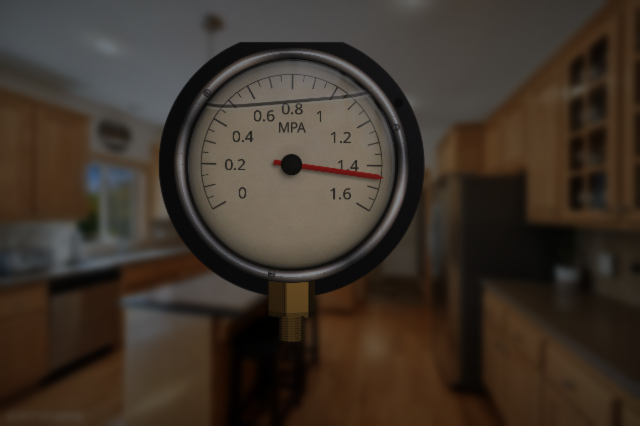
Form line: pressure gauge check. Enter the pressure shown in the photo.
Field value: 1.45 MPa
